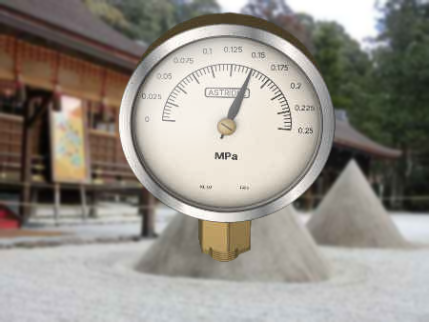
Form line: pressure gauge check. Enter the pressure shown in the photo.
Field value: 0.15 MPa
